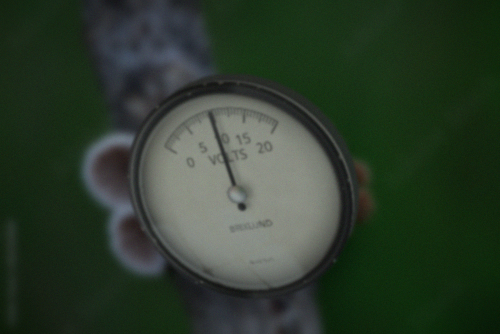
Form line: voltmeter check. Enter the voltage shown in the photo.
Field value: 10 V
